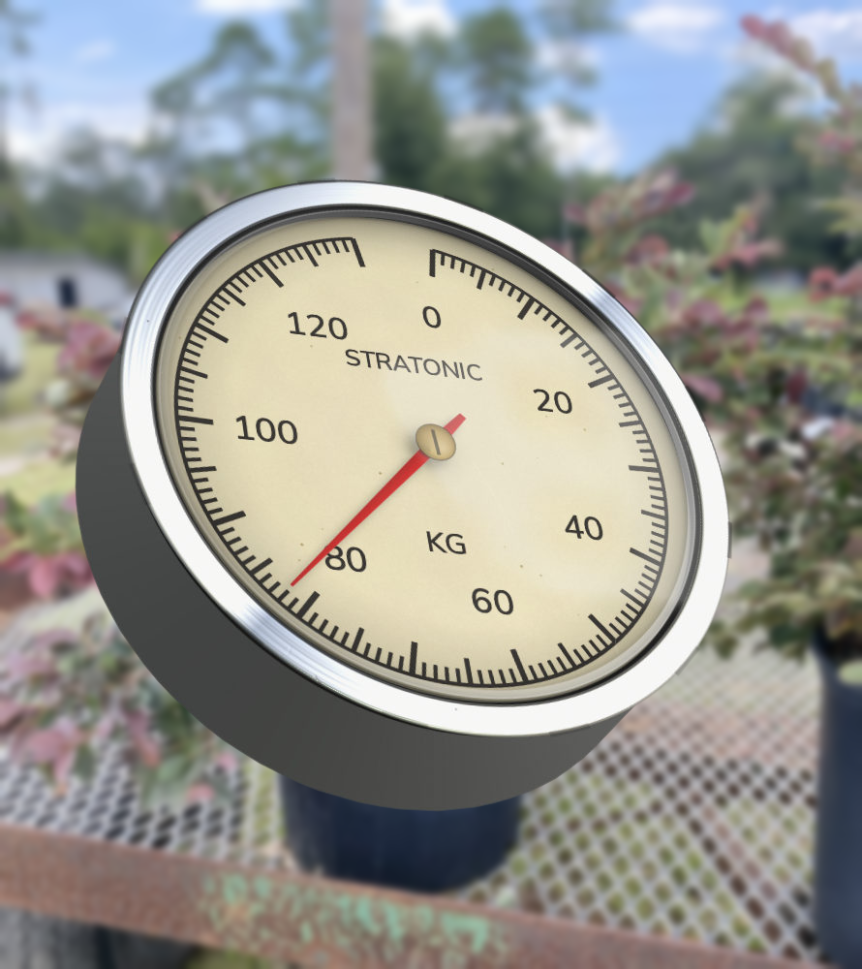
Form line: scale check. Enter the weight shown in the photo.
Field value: 82 kg
